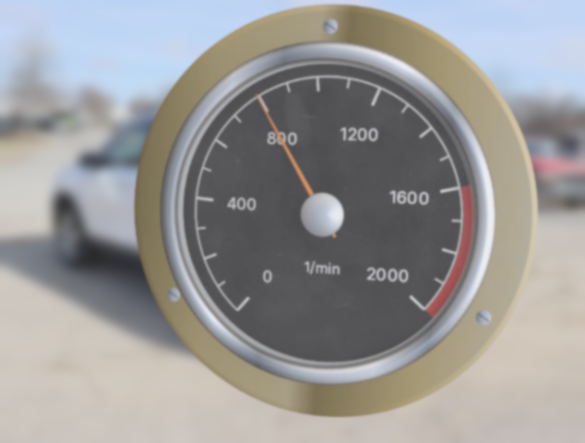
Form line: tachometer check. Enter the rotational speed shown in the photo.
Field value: 800 rpm
